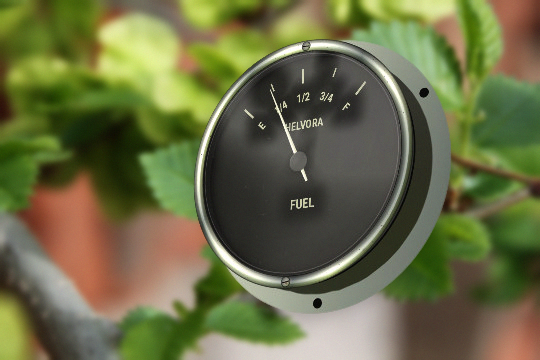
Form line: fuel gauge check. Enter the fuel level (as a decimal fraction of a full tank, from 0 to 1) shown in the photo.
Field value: 0.25
